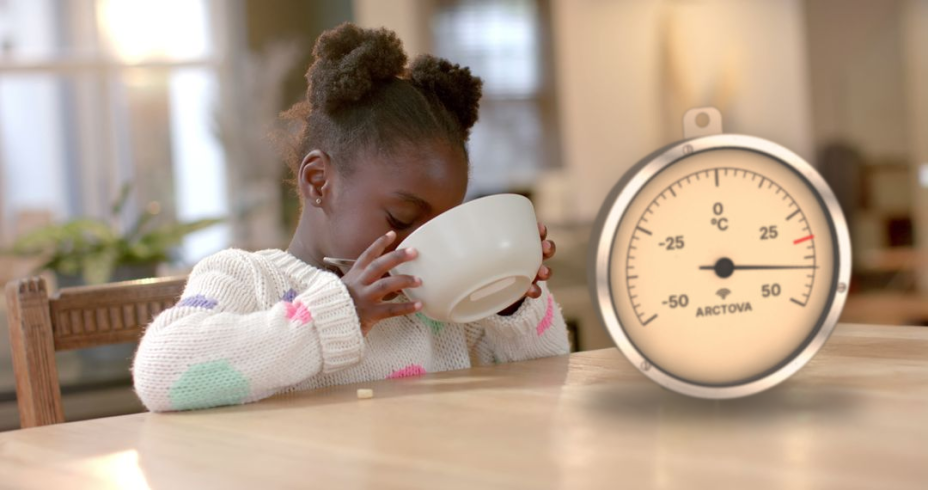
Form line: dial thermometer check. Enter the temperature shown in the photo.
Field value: 40 °C
